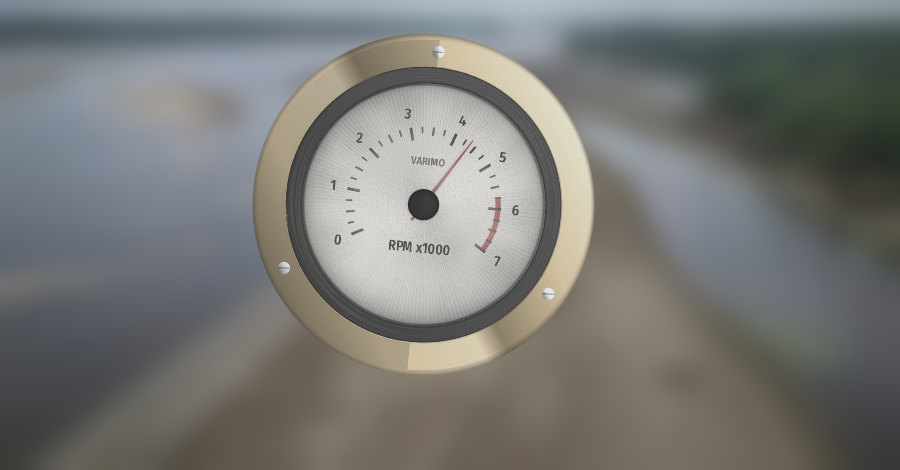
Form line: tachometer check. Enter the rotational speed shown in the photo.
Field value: 4375 rpm
